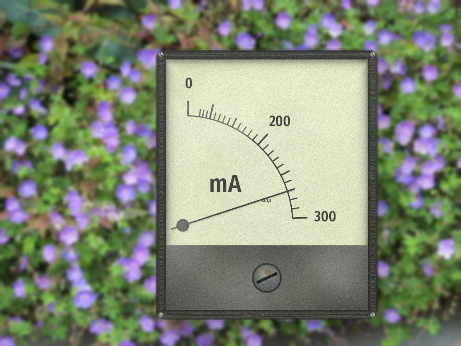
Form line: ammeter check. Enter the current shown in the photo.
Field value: 270 mA
